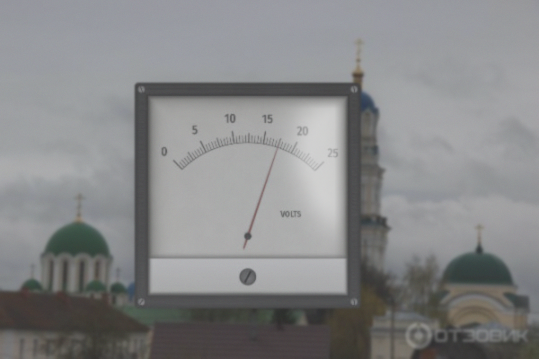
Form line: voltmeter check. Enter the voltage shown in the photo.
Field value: 17.5 V
